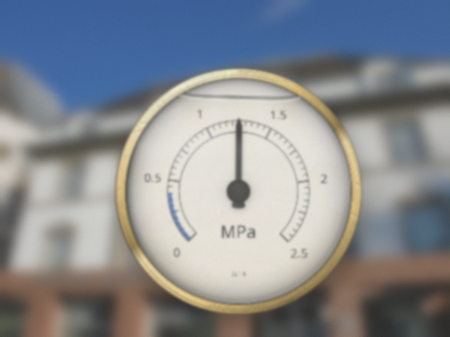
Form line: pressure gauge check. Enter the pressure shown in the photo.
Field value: 1.25 MPa
